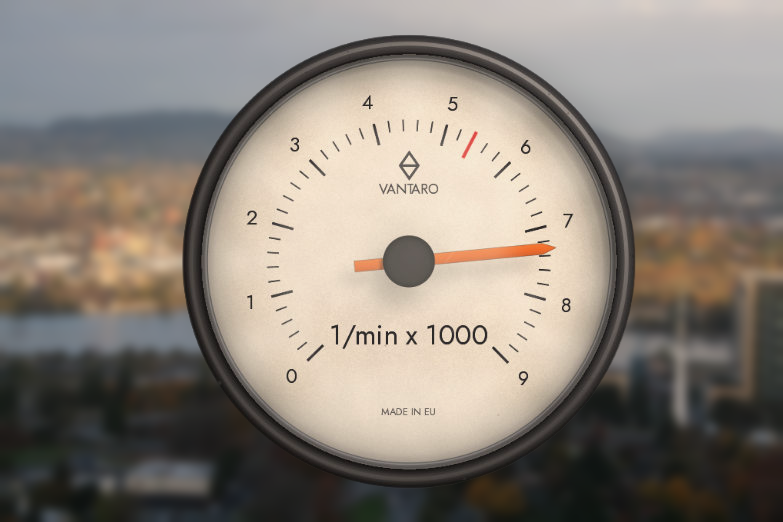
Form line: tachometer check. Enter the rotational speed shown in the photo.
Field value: 7300 rpm
